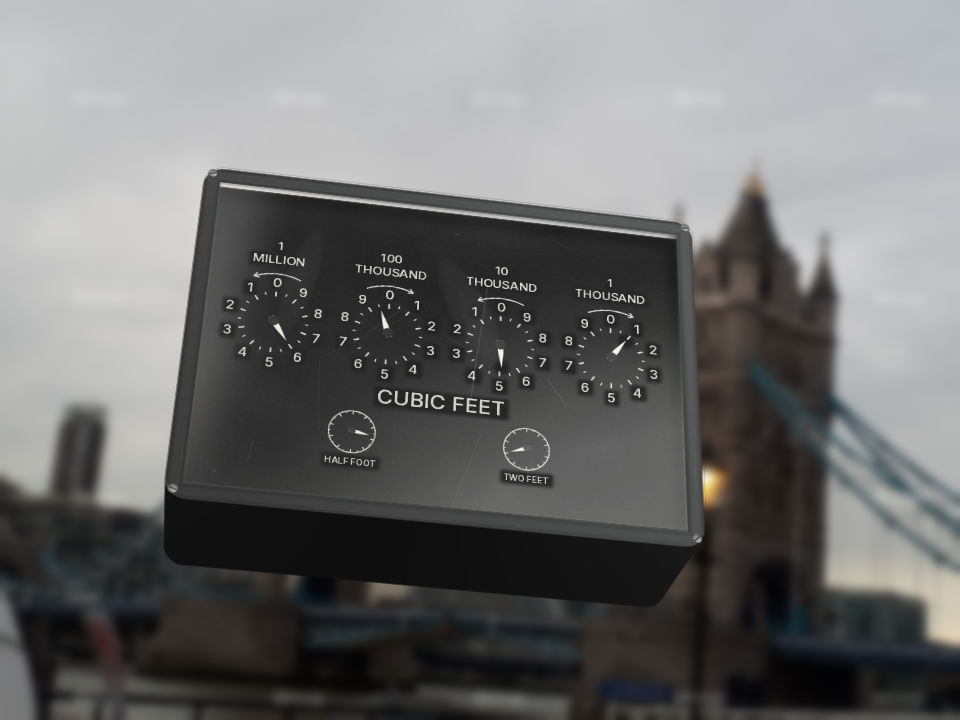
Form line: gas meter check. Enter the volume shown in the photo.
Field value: 595100 ft³
